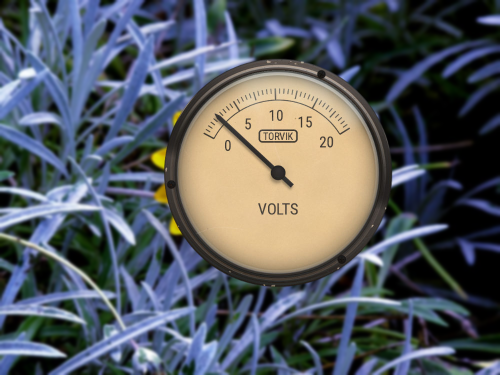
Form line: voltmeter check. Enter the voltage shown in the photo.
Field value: 2.5 V
